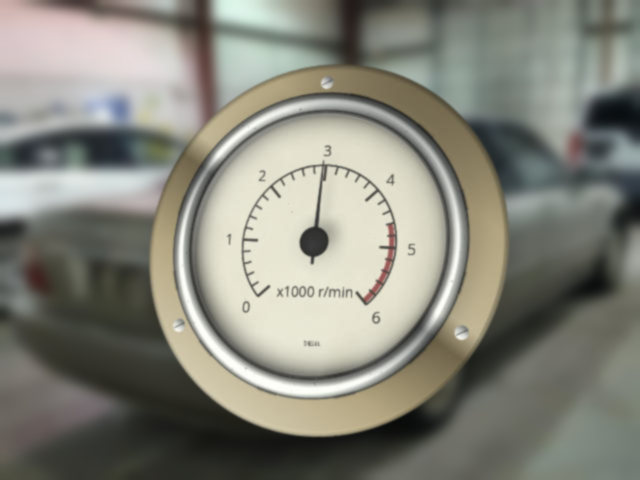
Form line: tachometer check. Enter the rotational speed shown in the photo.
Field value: 3000 rpm
